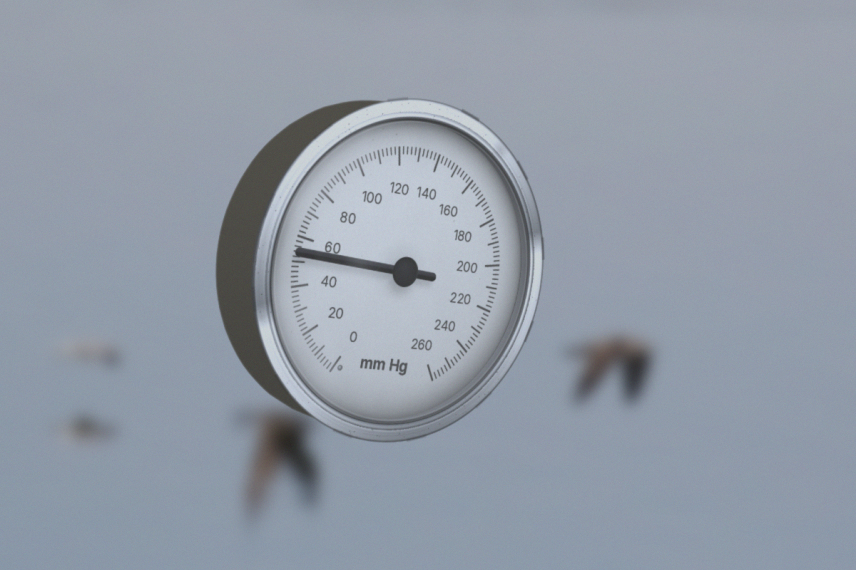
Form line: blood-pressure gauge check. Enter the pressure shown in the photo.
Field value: 54 mmHg
